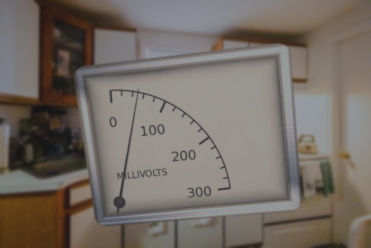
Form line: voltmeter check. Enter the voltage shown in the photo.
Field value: 50 mV
